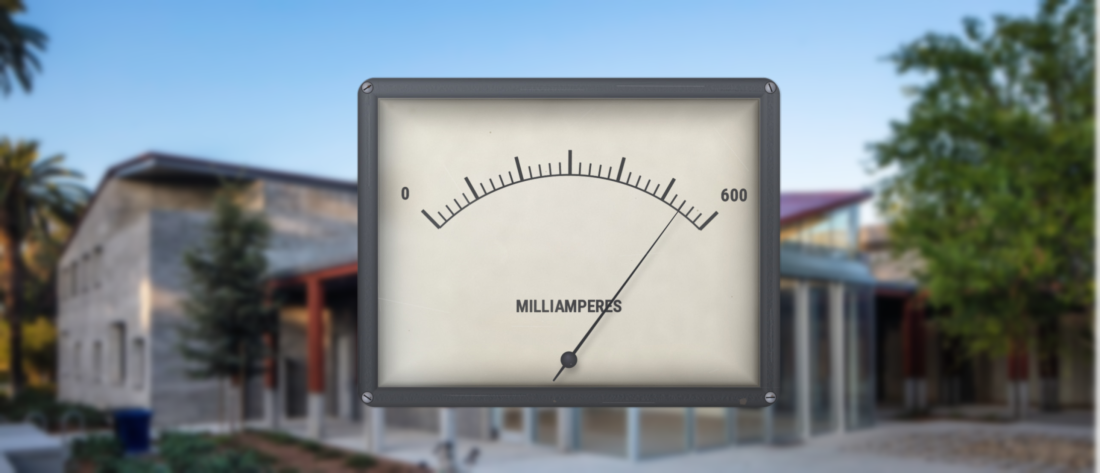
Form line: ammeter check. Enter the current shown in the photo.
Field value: 540 mA
